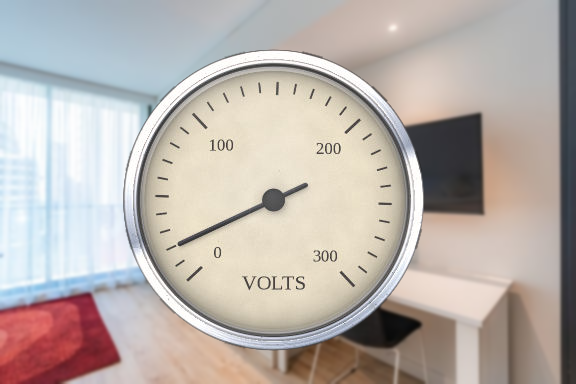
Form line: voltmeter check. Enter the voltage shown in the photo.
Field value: 20 V
